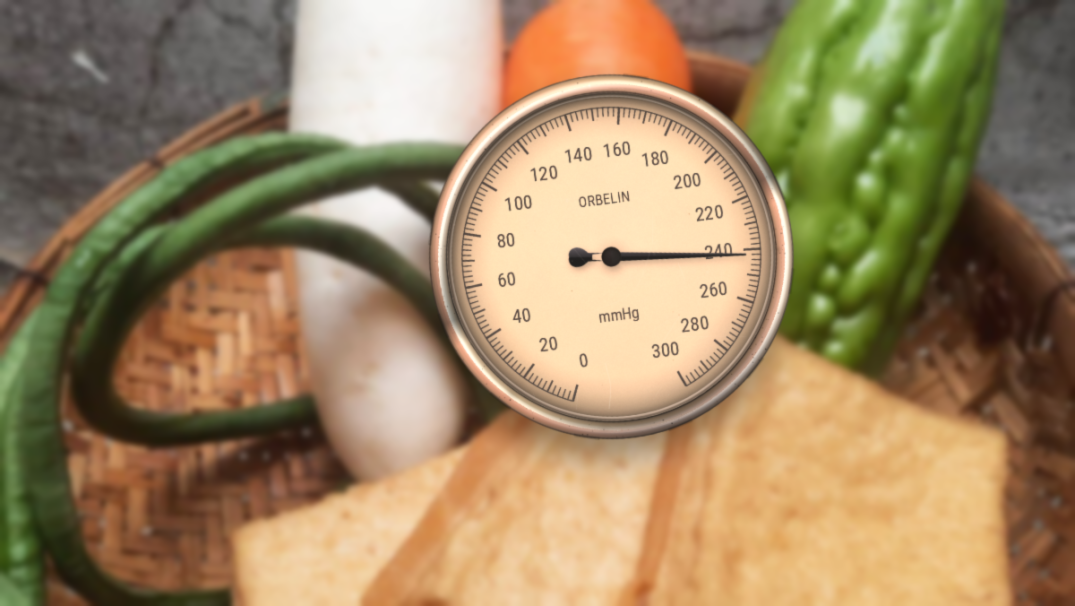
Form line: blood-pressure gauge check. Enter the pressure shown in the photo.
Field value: 242 mmHg
